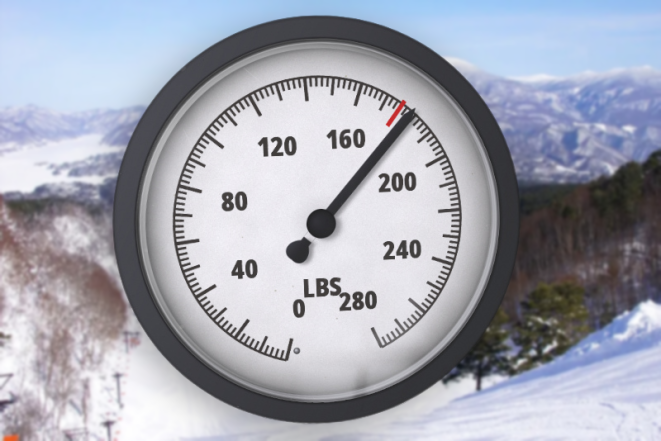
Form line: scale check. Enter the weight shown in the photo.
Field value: 180 lb
